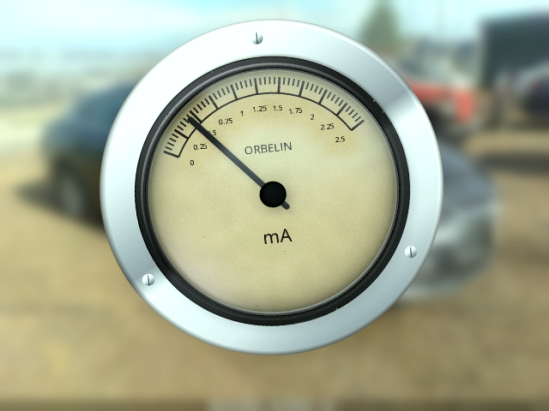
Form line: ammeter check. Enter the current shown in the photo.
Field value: 0.45 mA
